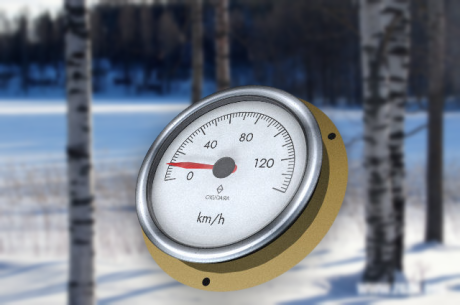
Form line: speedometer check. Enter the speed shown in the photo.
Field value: 10 km/h
